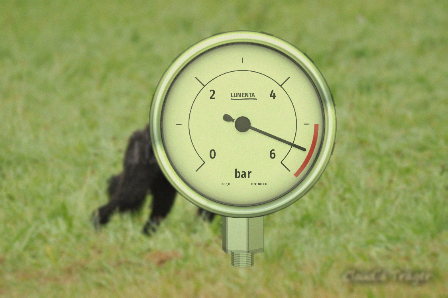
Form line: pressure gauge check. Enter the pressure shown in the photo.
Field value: 5.5 bar
